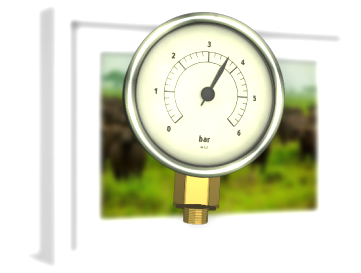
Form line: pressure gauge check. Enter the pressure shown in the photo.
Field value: 3.6 bar
